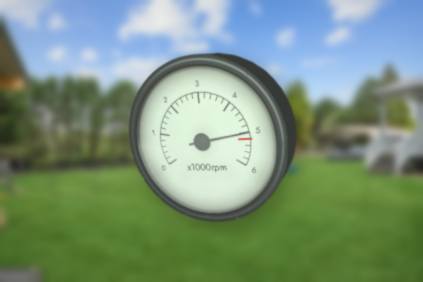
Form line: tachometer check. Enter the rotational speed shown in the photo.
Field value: 5000 rpm
